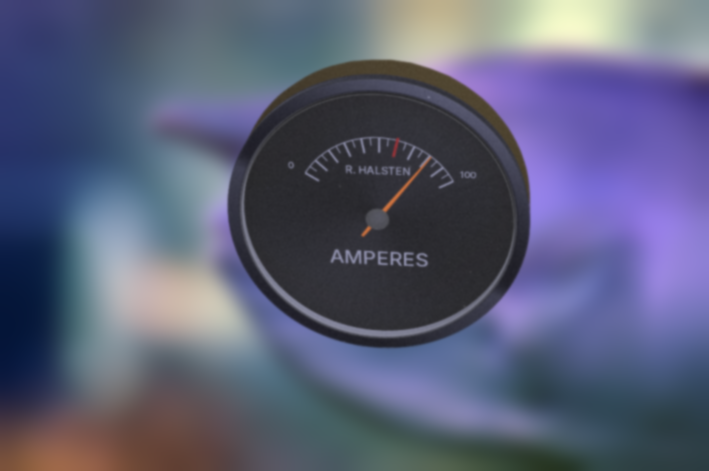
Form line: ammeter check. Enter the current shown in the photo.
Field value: 80 A
